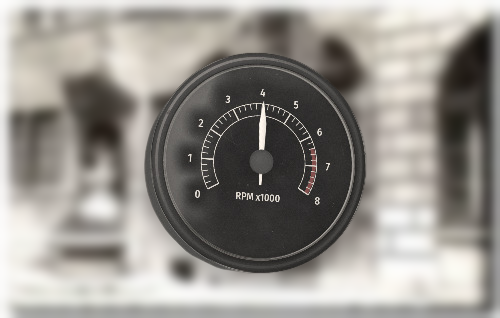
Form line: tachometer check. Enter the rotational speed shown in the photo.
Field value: 4000 rpm
